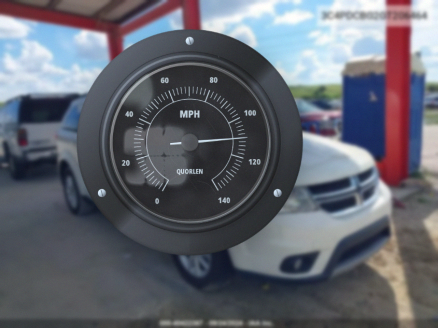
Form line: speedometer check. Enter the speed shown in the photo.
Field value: 110 mph
